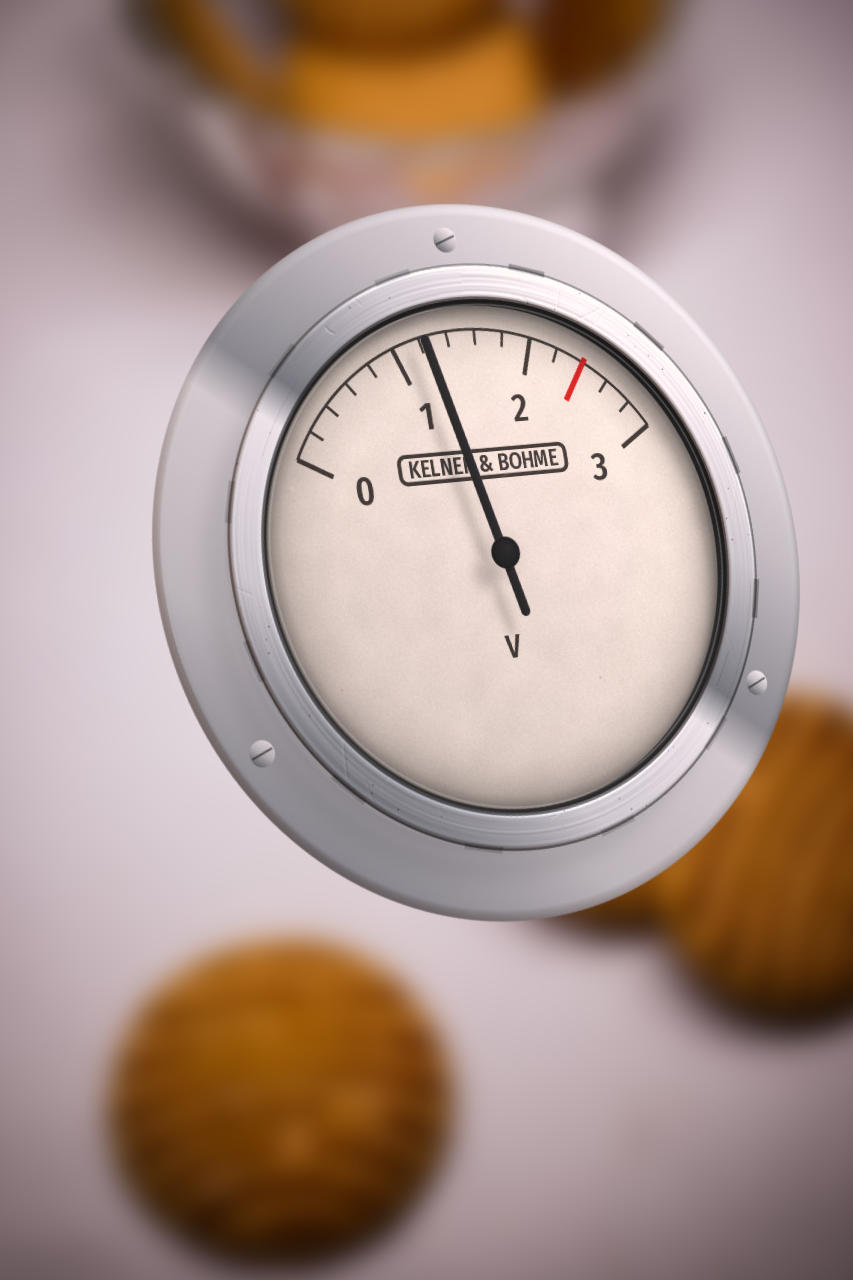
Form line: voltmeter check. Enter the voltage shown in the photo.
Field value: 1.2 V
